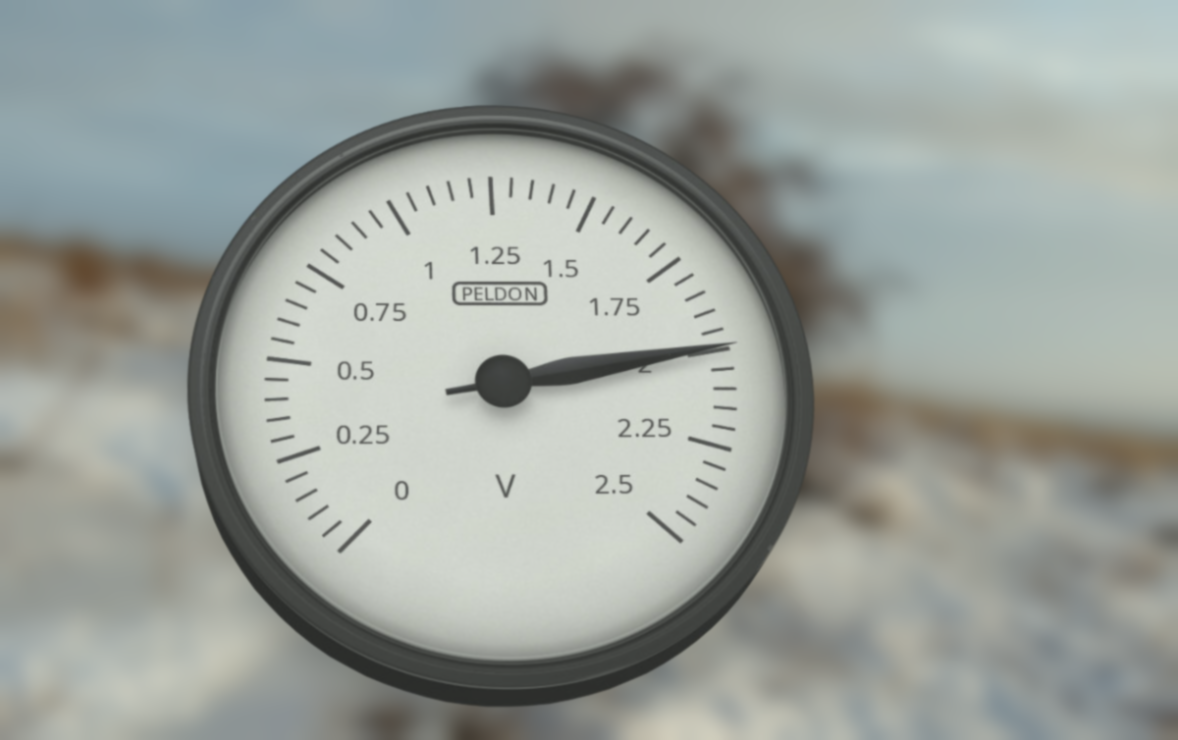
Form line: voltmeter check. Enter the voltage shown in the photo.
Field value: 2 V
